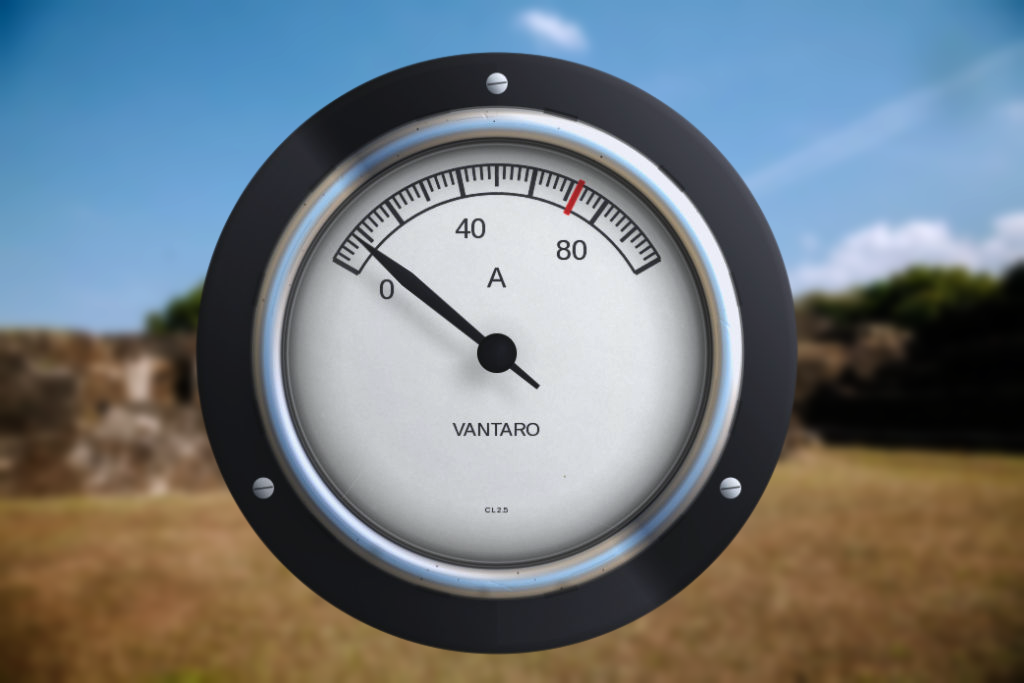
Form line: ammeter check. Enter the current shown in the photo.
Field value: 8 A
